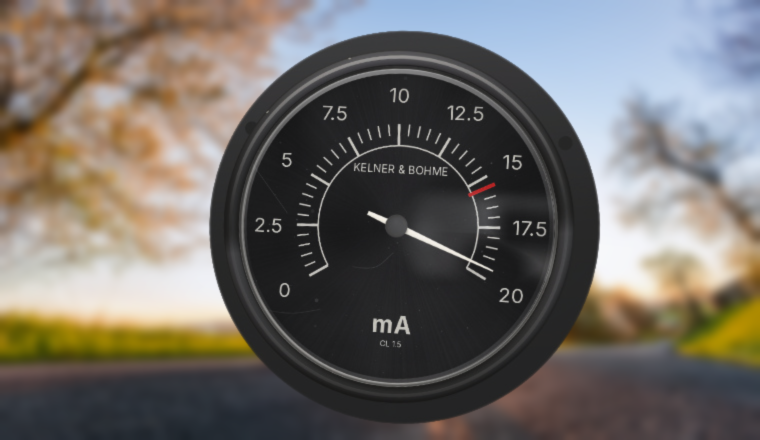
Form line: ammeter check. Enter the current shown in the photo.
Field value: 19.5 mA
